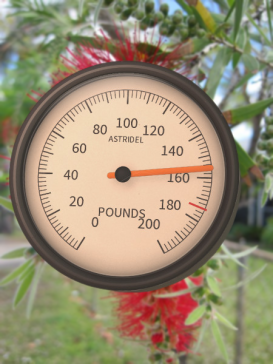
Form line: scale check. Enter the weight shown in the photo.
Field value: 156 lb
